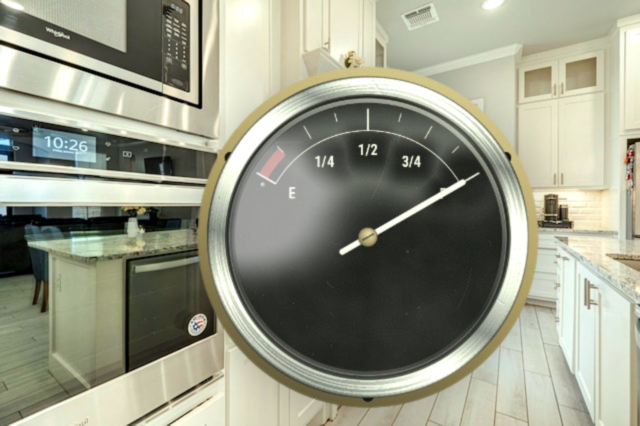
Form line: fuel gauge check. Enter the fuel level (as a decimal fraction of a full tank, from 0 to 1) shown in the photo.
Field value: 1
